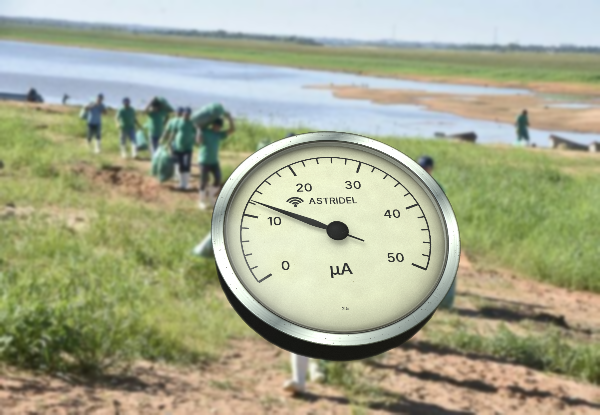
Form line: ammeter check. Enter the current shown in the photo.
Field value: 12 µA
